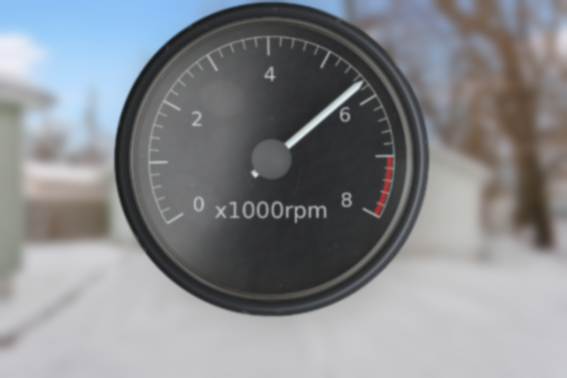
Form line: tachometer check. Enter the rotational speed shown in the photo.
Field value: 5700 rpm
